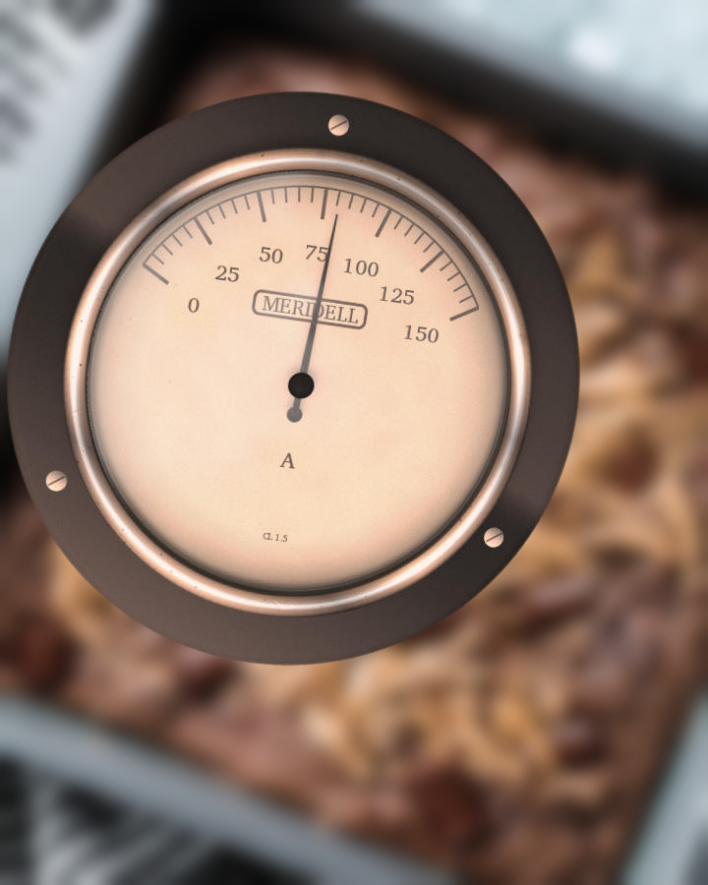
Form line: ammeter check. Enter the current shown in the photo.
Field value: 80 A
